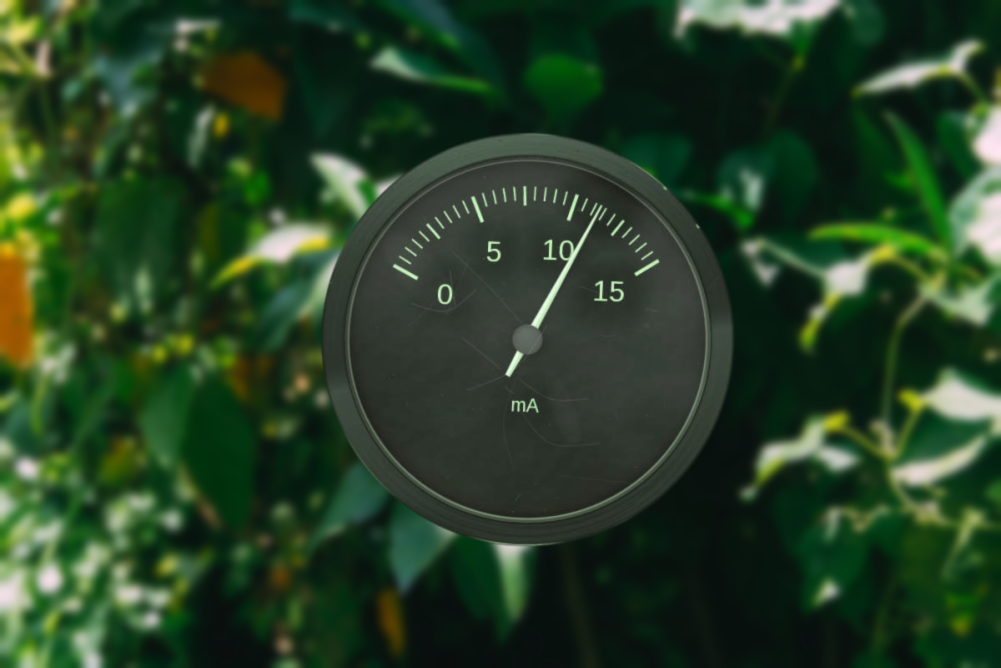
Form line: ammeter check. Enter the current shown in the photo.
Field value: 11.25 mA
